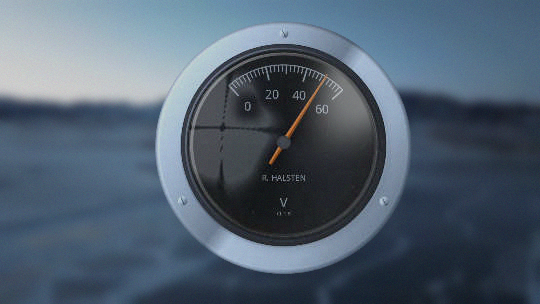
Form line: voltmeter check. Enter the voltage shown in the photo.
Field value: 50 V
